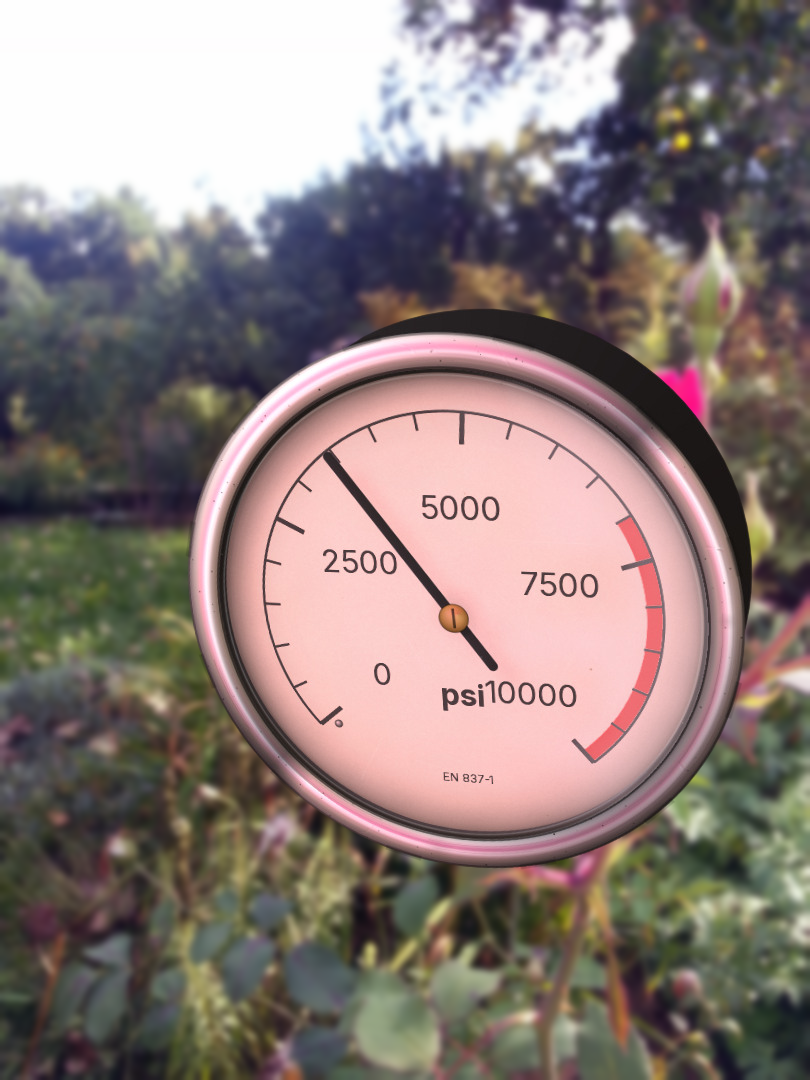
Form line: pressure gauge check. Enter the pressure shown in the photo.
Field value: 3500 psi
